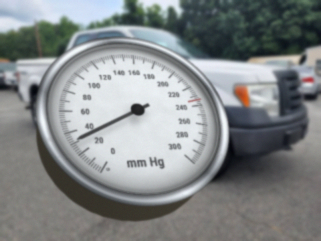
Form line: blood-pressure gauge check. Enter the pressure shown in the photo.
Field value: 30 mmHg
